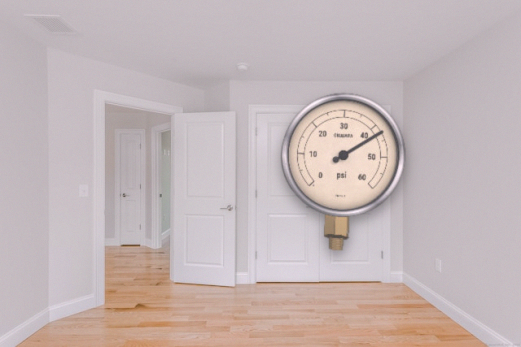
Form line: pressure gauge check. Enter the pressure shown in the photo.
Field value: 42.5 psi
